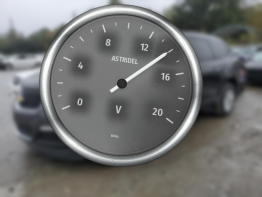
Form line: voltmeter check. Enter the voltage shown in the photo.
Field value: 14 V
